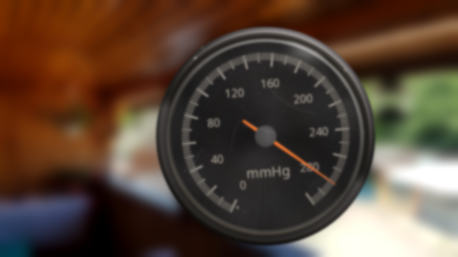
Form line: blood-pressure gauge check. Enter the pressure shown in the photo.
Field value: 280 mmHg
